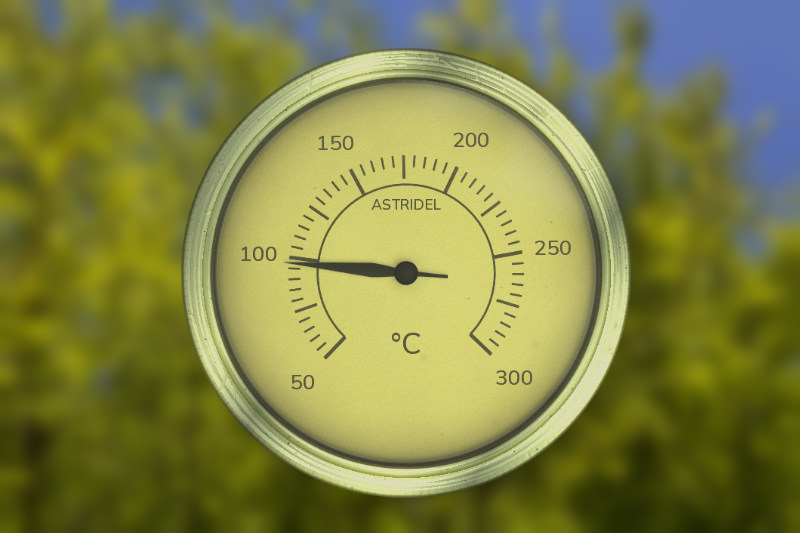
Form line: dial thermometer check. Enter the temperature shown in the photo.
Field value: 97.5 °C
